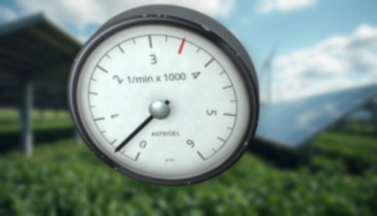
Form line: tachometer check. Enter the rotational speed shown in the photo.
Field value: 375 rpm
